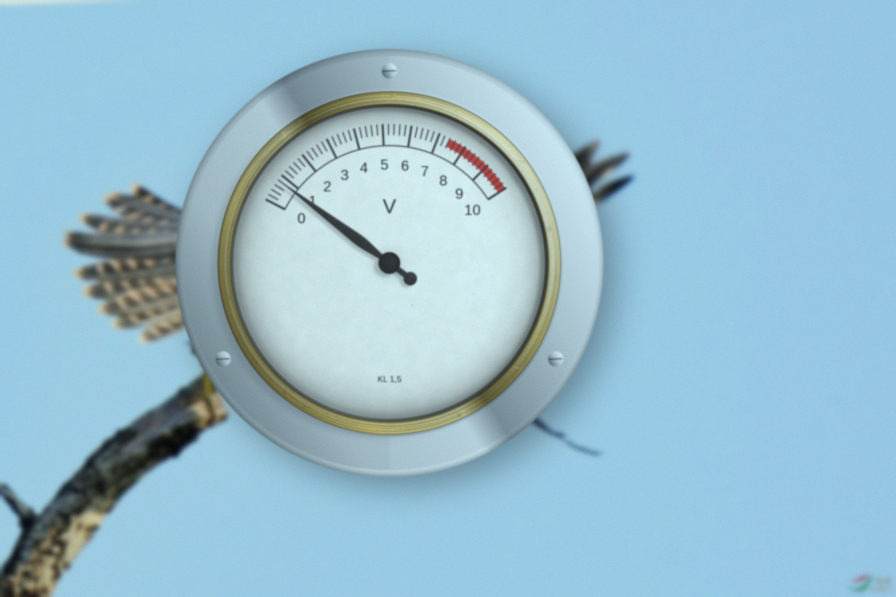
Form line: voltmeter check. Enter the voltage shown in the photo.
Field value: 0.8 V
